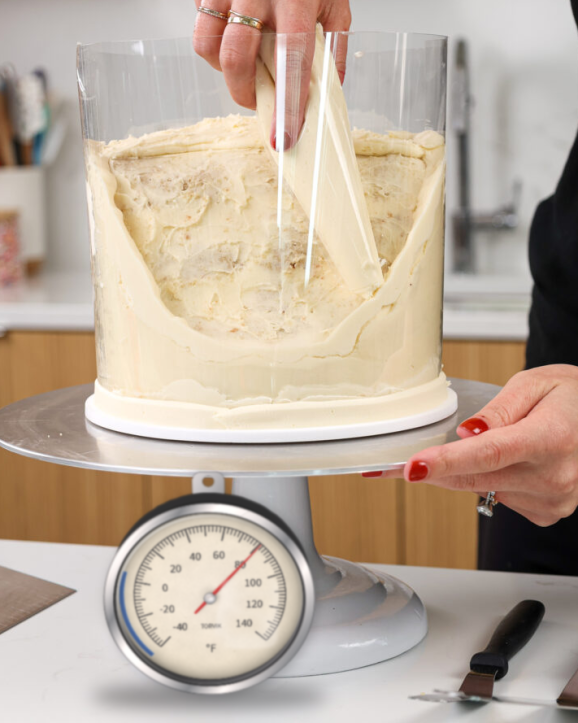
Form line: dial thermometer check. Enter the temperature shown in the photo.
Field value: 80 °F
